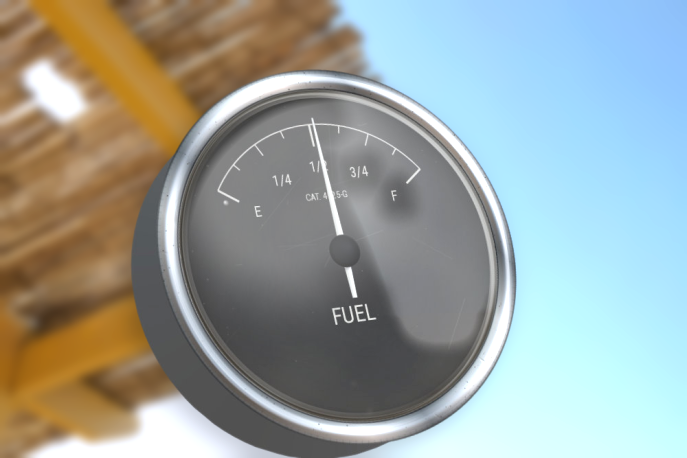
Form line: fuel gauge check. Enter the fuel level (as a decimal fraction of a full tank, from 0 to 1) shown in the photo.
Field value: 0.5
